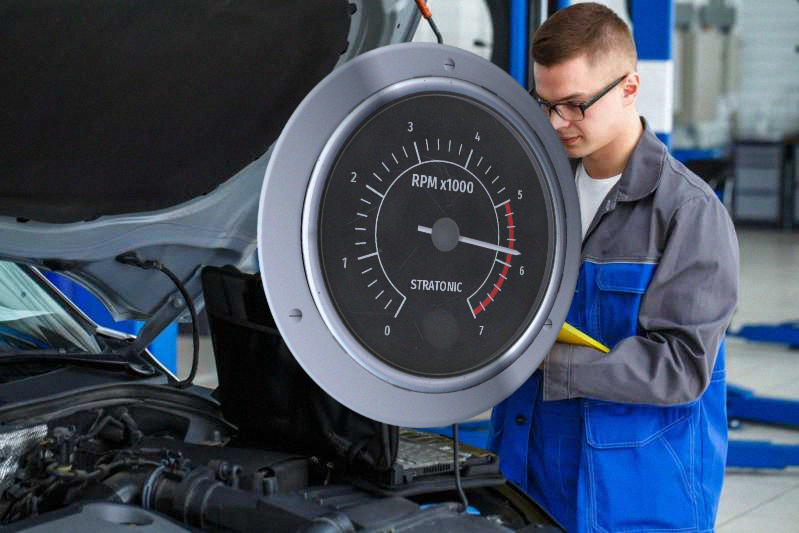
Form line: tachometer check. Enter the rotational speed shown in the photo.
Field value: 5800 rpm
